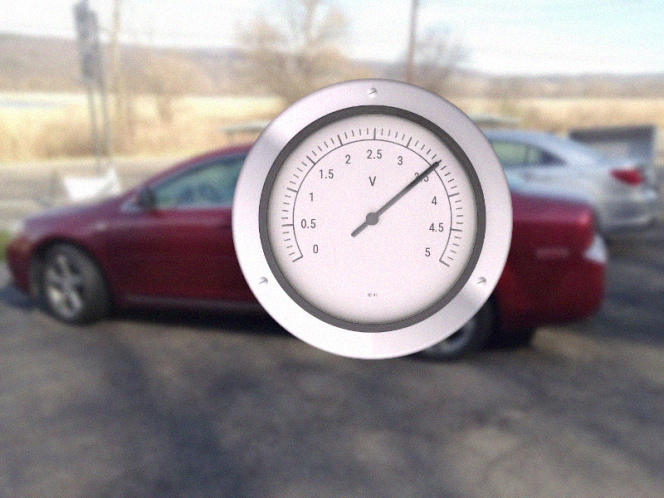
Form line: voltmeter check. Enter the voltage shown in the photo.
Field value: 3.5 V
